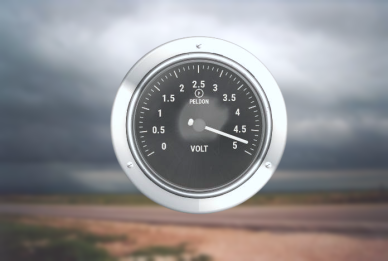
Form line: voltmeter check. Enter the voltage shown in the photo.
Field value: 4.8 V
